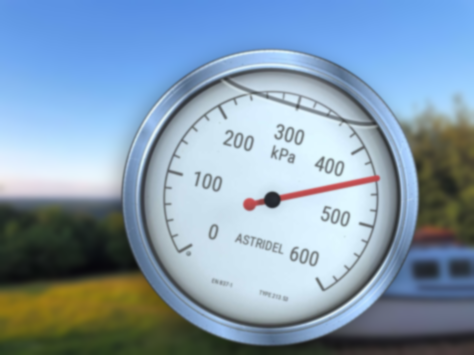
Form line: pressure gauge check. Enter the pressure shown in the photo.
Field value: 440 kPa
